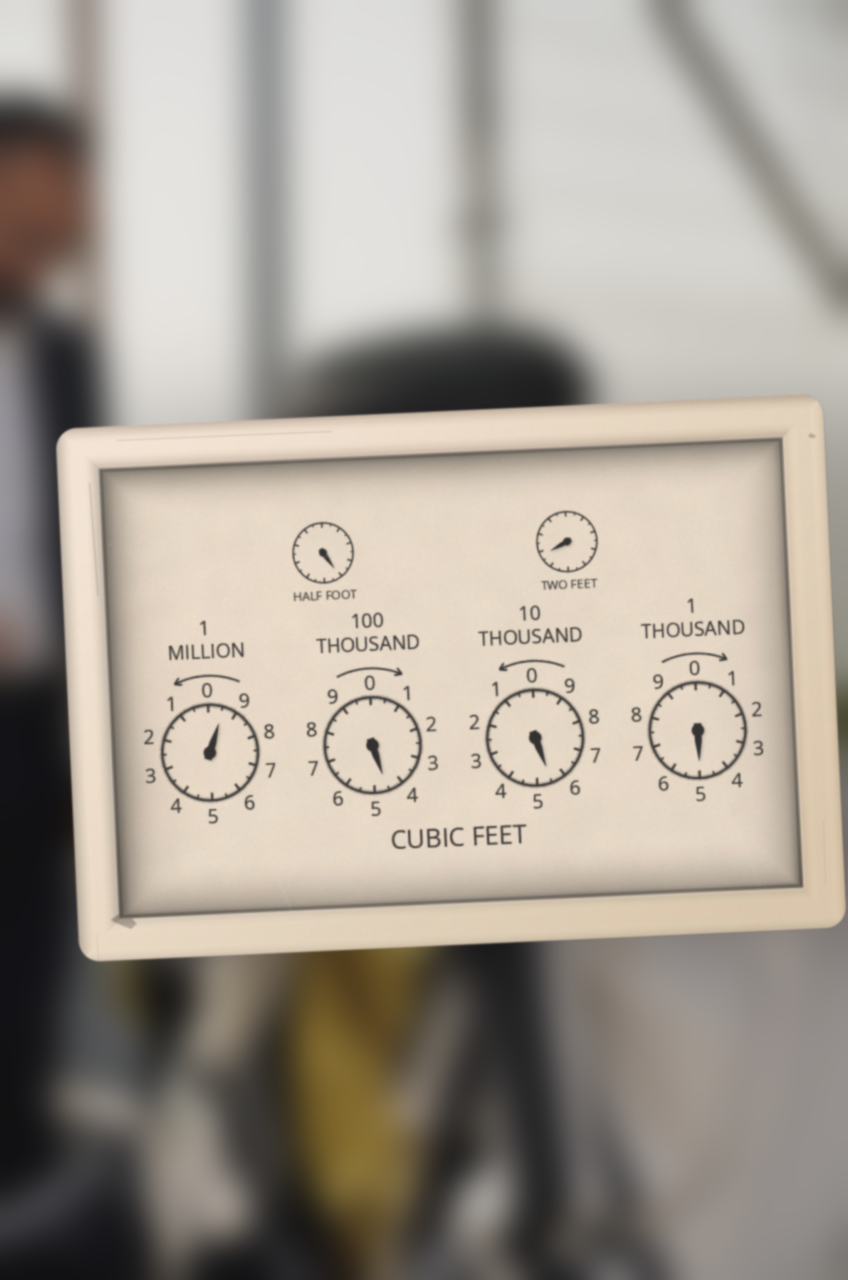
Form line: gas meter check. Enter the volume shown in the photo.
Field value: 945500 ft³
